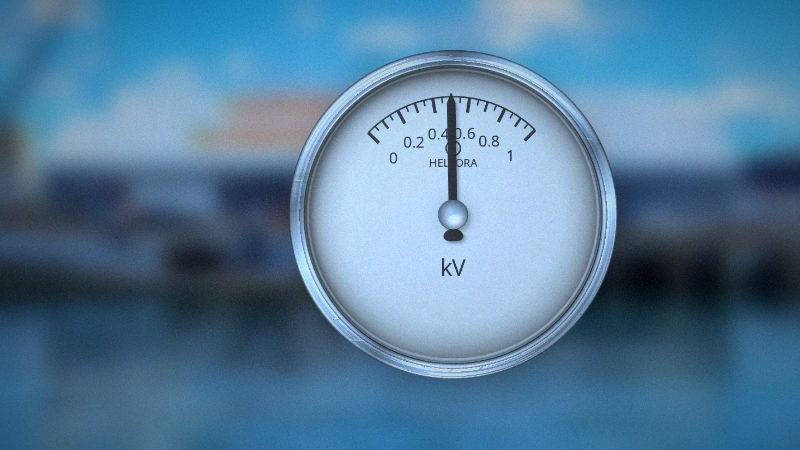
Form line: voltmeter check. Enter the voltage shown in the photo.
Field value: 0.5 kV
